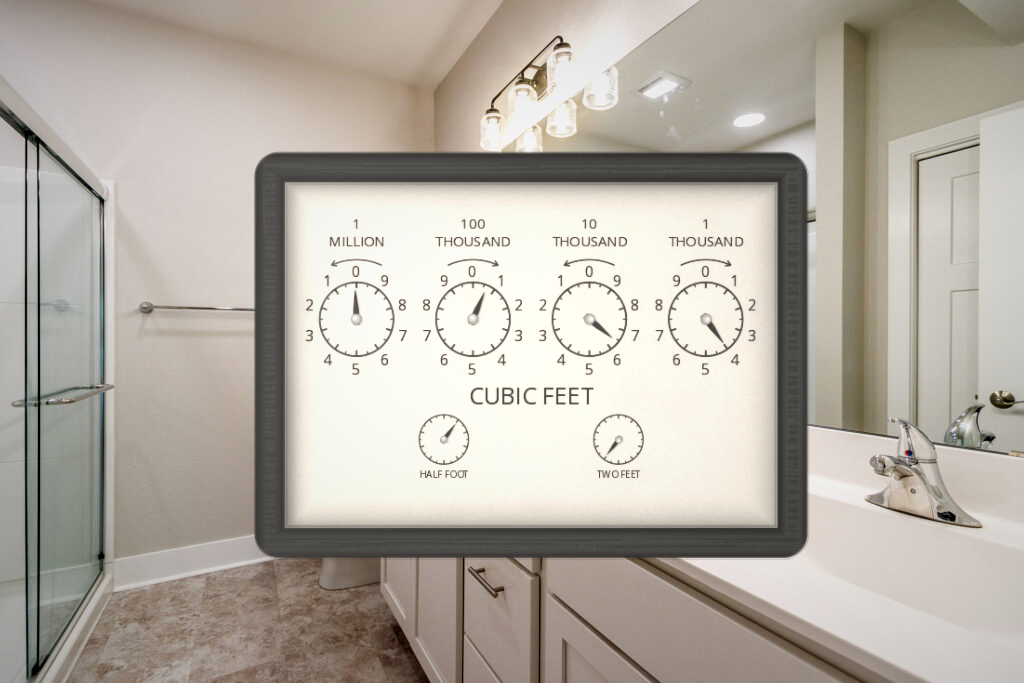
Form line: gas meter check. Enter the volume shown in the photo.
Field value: 6400 ft³
